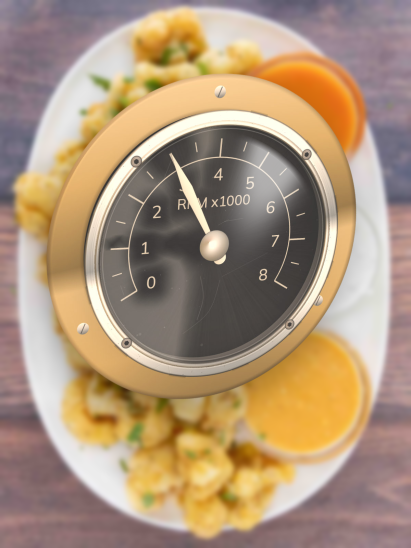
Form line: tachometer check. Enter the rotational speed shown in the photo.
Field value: 3000 rpm
